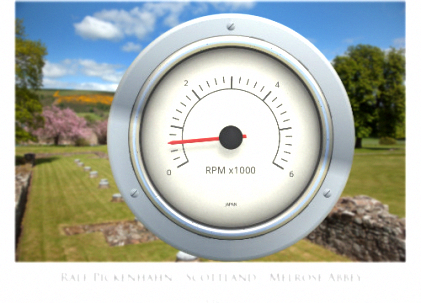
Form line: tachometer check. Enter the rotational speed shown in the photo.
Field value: 600 rpm
